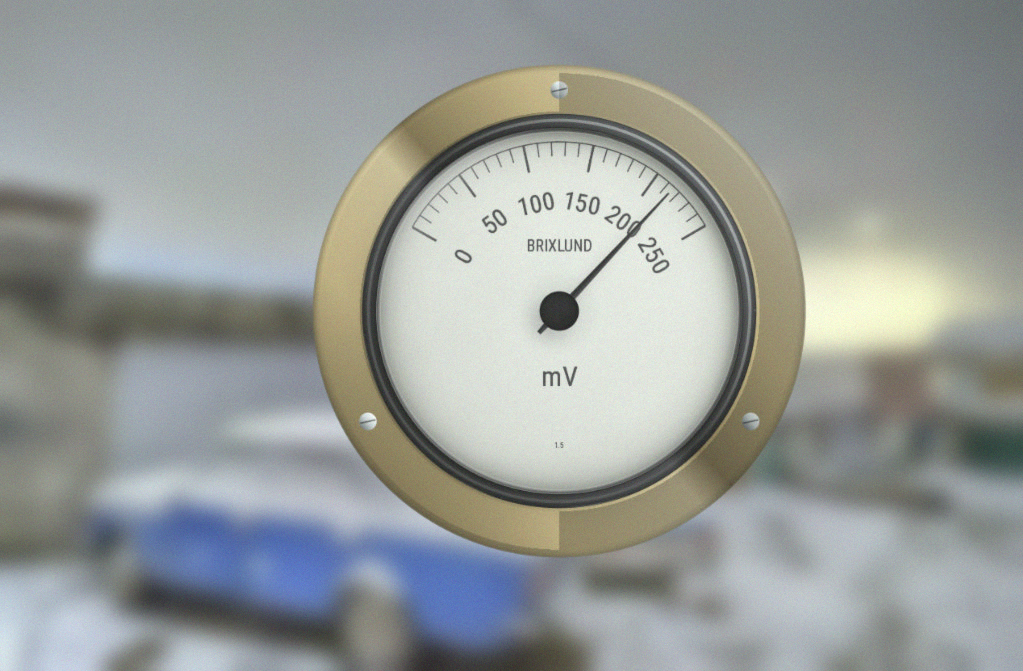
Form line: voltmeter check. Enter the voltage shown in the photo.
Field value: 215 mV
